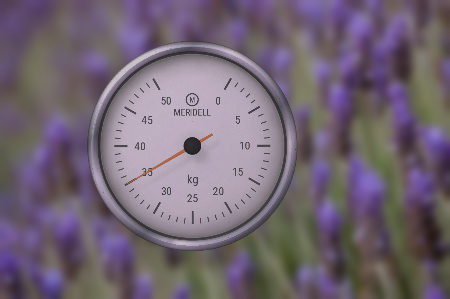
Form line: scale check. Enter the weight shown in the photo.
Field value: 35 kg
